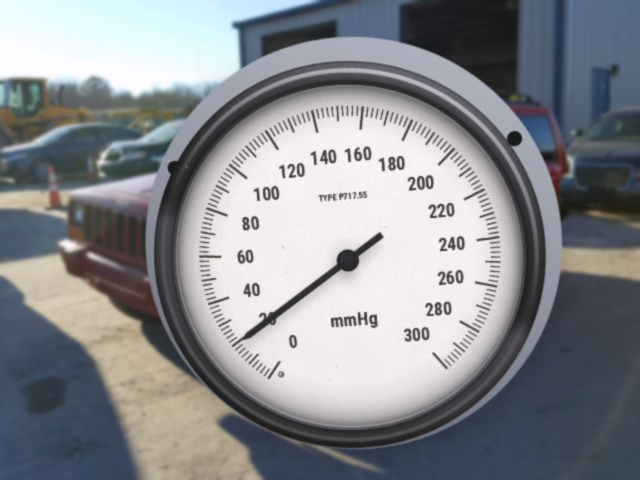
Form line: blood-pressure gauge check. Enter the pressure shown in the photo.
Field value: 20 mmHg
